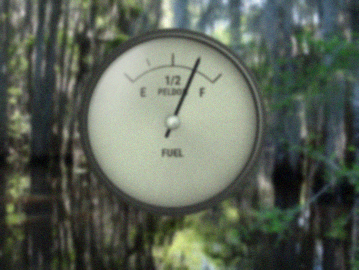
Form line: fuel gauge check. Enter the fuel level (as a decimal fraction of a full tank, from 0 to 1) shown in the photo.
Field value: 0.75
